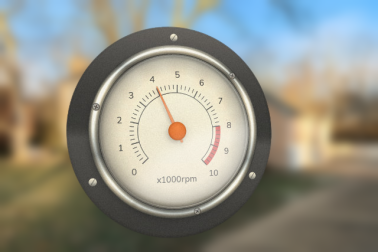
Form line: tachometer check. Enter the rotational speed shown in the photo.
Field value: 4000 rpm
